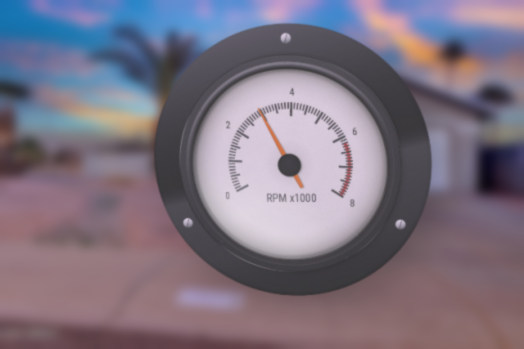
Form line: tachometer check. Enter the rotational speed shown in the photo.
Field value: 3000 rpm
